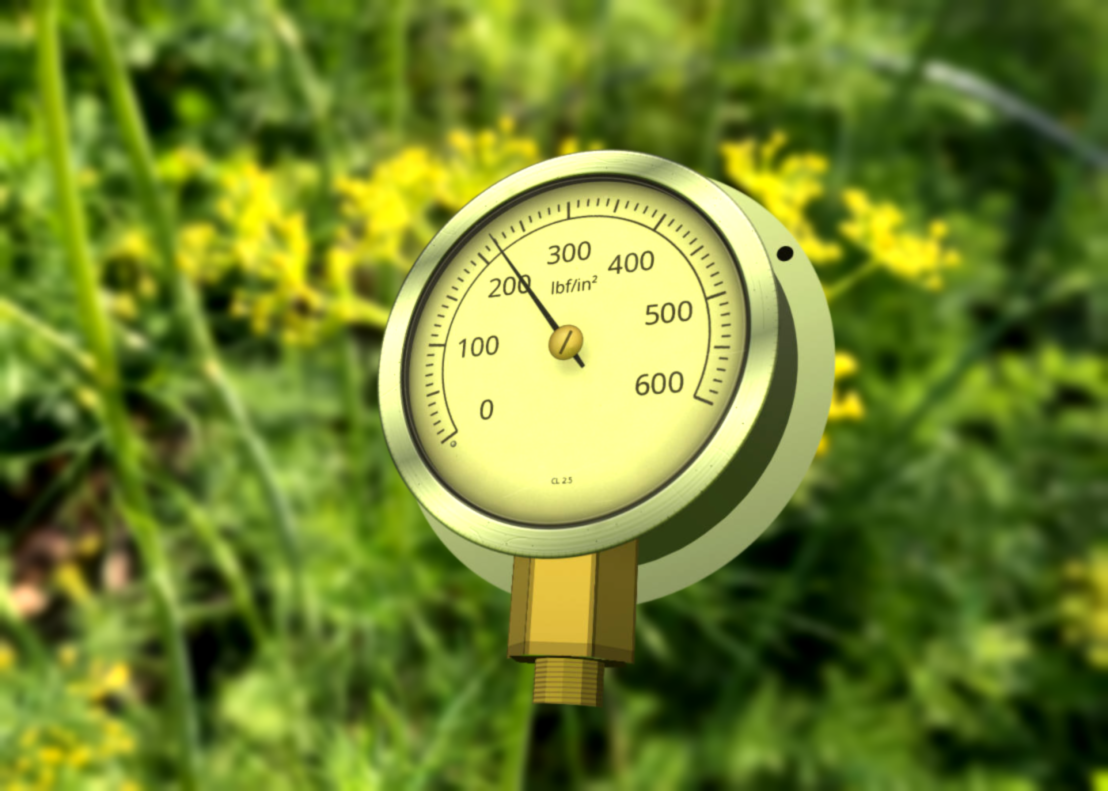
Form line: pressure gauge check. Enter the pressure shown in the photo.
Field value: 220 psi
